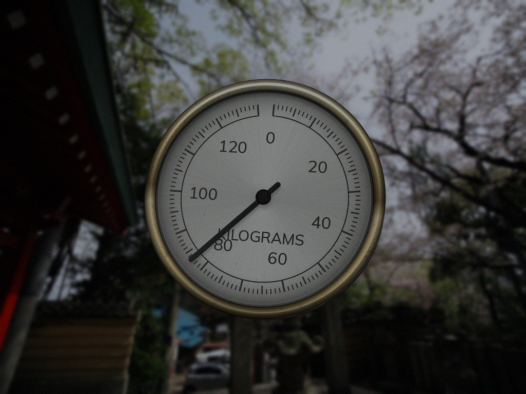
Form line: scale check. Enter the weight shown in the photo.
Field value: 83 kg
